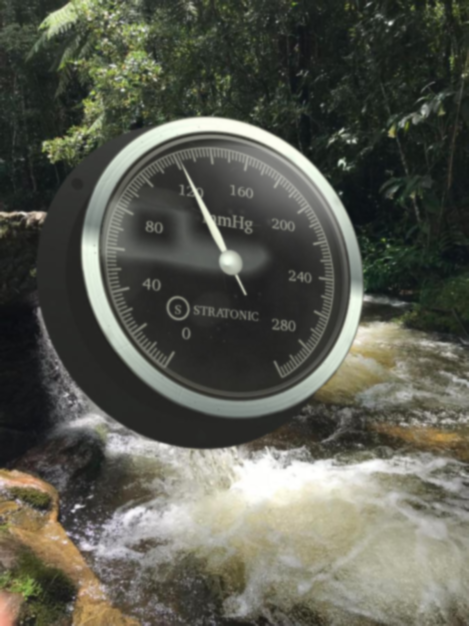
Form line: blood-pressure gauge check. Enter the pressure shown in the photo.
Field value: 120 mmHg
